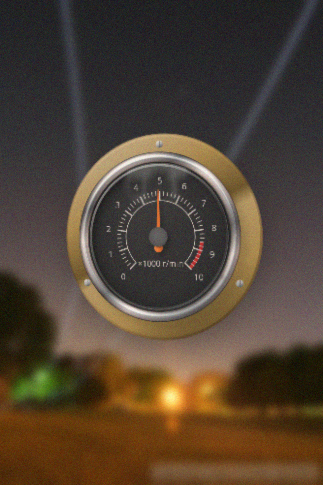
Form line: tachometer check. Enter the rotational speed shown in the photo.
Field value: 5000 rpm
